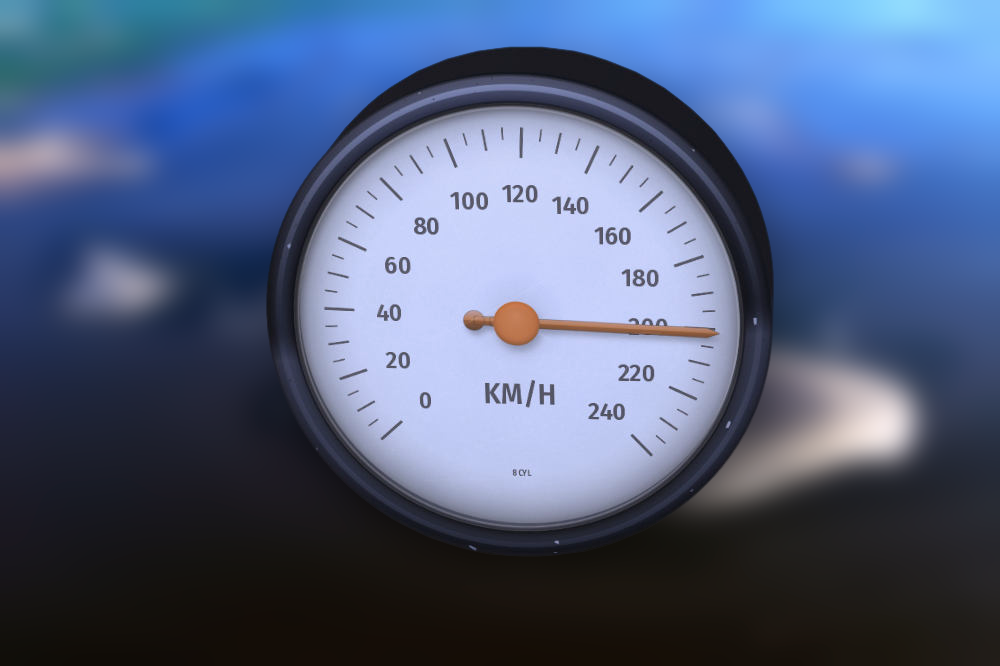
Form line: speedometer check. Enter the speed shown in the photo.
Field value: 200 km/h
